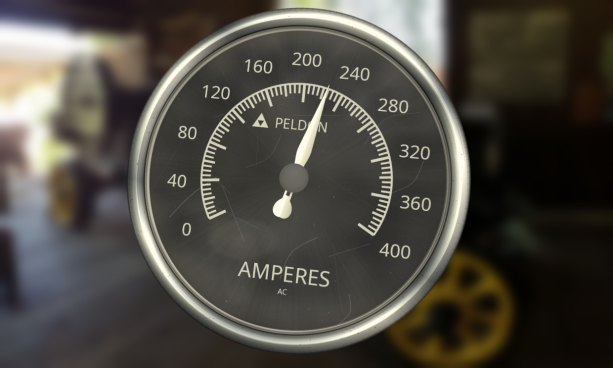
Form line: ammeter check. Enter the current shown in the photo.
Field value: 225 A
